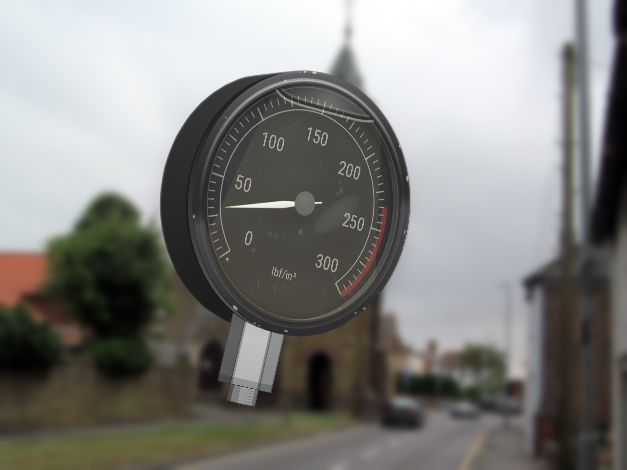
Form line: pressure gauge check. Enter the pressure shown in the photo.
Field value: 30 psi
